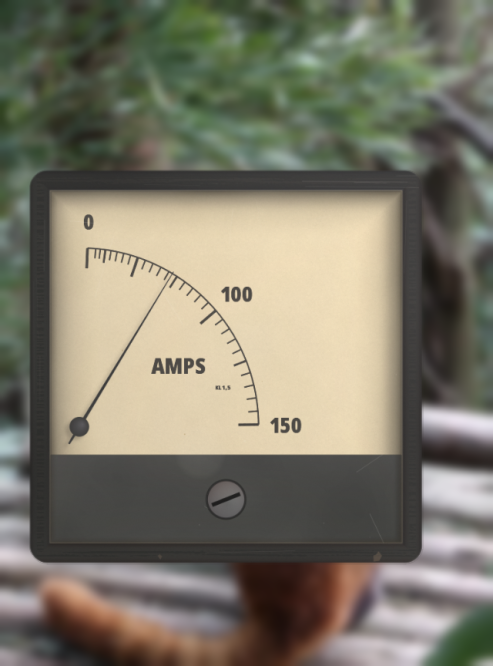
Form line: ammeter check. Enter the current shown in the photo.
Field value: 72.5 A
